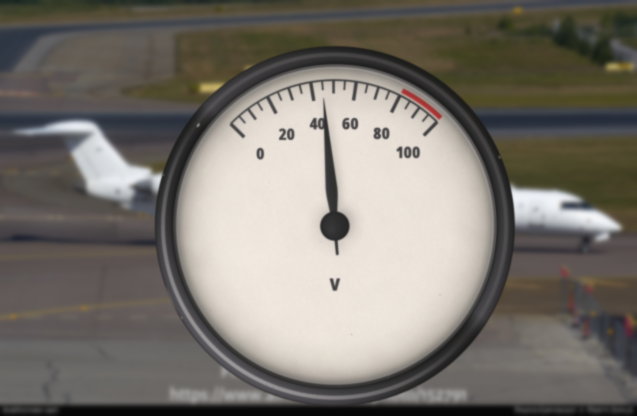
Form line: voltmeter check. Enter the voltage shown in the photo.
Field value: 45 V
